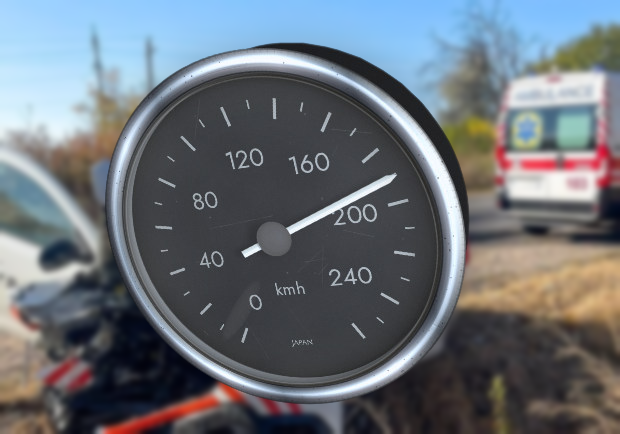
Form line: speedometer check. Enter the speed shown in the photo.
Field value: 190 km/h
